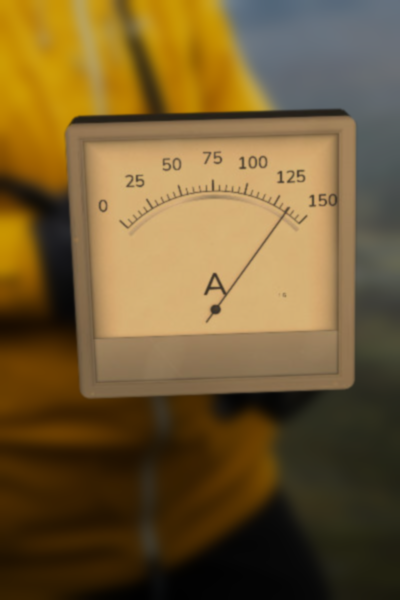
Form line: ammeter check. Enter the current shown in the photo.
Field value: 135 A
